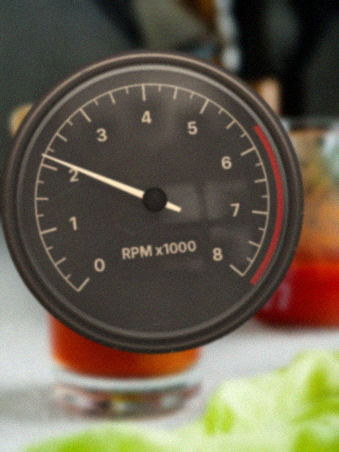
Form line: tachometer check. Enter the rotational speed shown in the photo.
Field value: 2125 rpm
